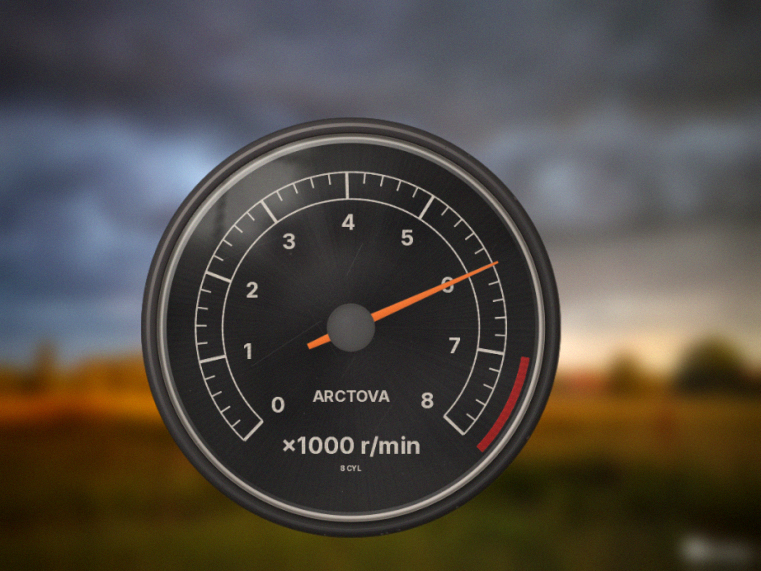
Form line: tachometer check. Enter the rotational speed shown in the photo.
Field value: 6000 rpm
